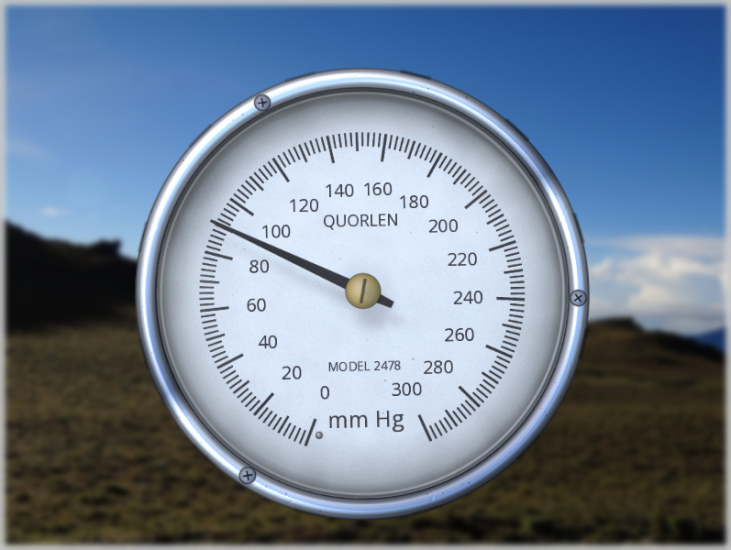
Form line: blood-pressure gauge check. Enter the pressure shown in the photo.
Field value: 90 mmHg
